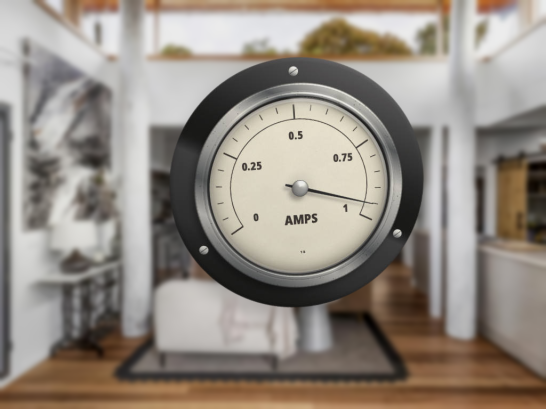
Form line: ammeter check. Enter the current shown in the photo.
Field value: 0.95 A
